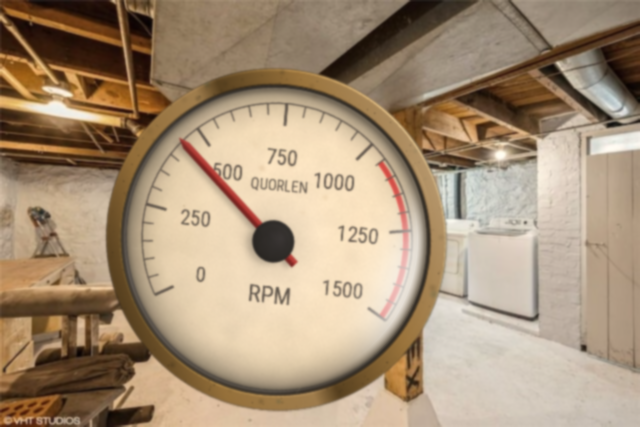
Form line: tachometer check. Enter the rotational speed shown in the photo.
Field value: 450 rpm
